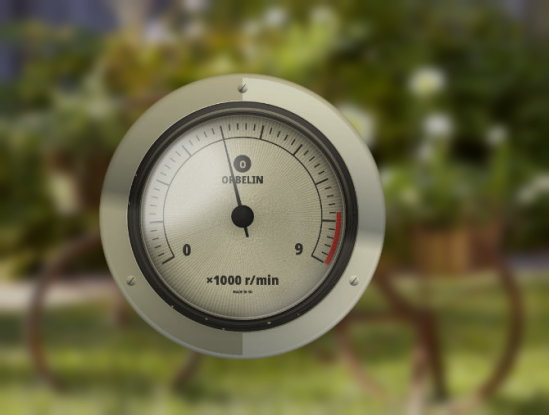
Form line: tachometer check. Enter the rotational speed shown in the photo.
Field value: 4000 rpm
